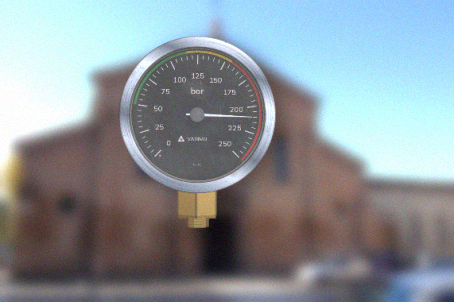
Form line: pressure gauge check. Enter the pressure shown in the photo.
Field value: 210 bar
